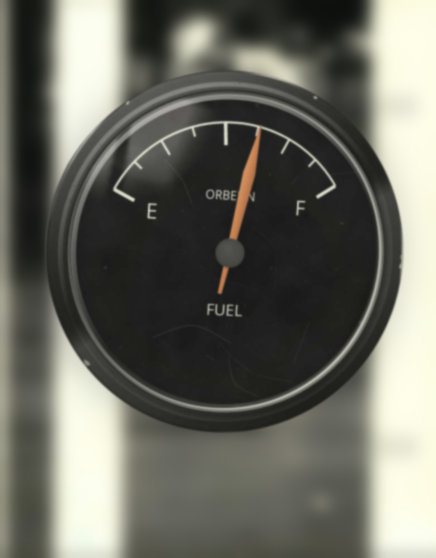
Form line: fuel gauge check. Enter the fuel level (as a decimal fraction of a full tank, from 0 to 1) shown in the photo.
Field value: 0.625
